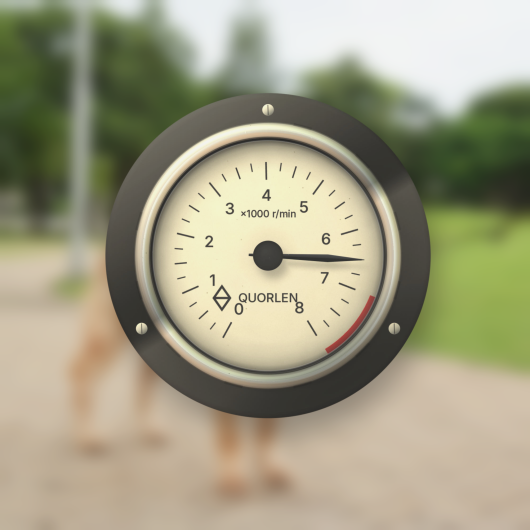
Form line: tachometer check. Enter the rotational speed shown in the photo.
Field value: 6500 rpm
